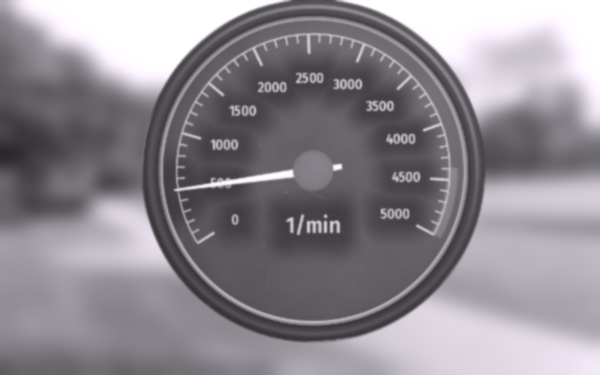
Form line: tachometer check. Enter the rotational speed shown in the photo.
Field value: 500 rpm
